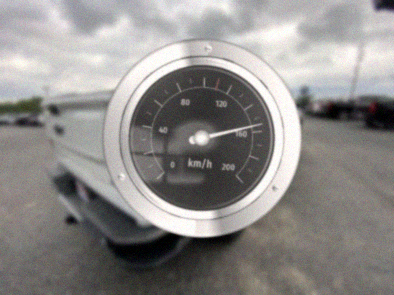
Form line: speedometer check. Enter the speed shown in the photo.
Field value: 155 km/h
